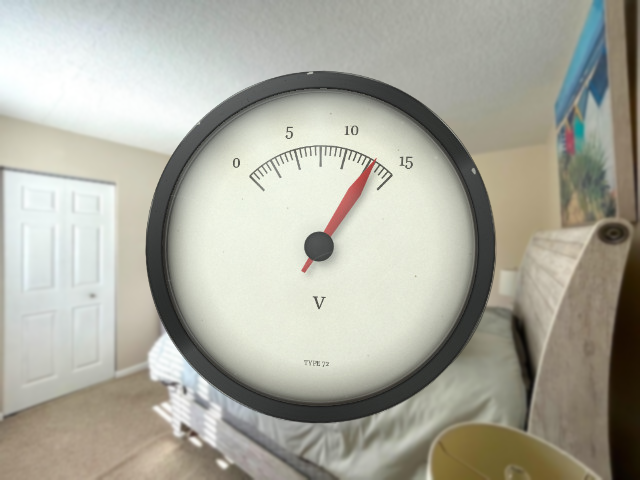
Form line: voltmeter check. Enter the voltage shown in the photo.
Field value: 13 V
